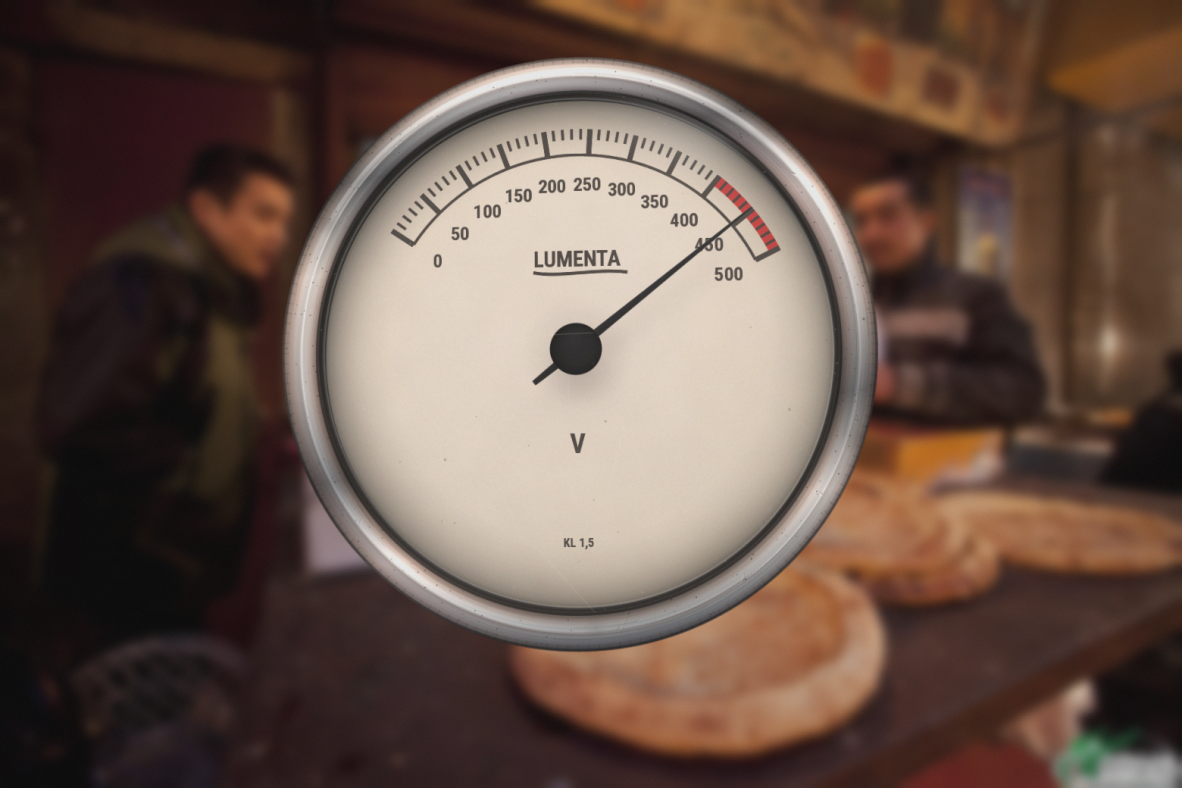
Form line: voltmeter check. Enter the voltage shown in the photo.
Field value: 450 V
